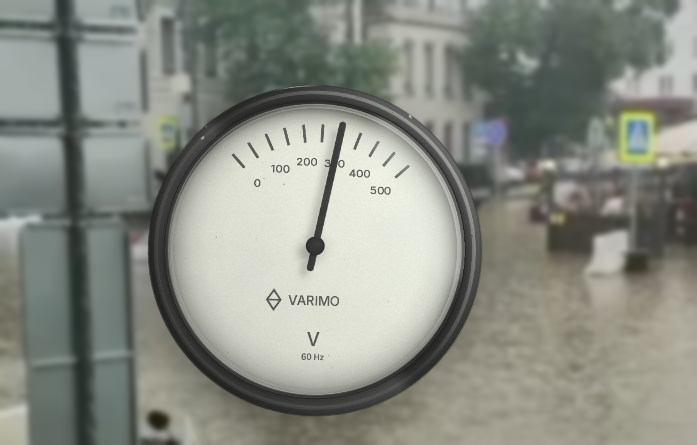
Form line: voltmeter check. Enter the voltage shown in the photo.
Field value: 300 V
